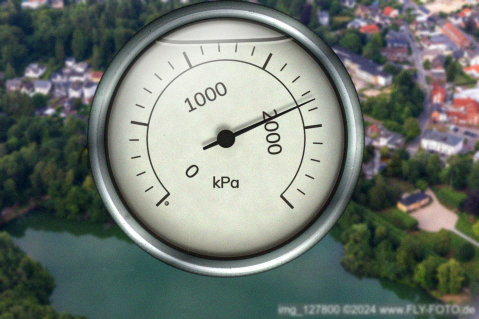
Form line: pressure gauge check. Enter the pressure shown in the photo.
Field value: 1850 kPa
